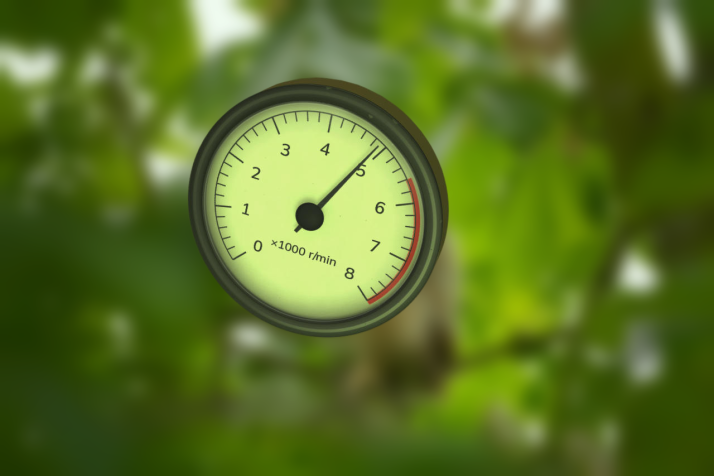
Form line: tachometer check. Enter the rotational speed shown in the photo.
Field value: 4900 rpm
